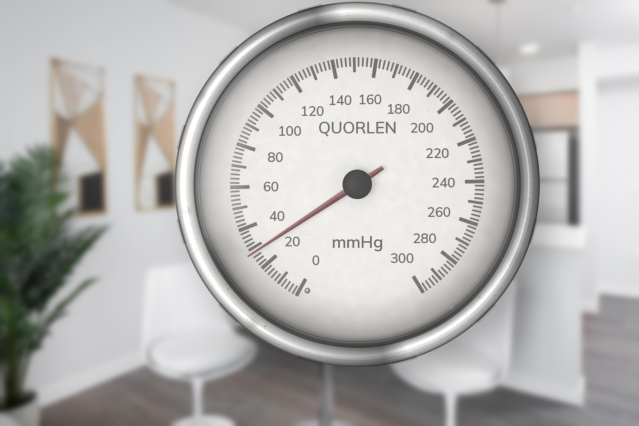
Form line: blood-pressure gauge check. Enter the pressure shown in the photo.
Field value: 28 mmHg
